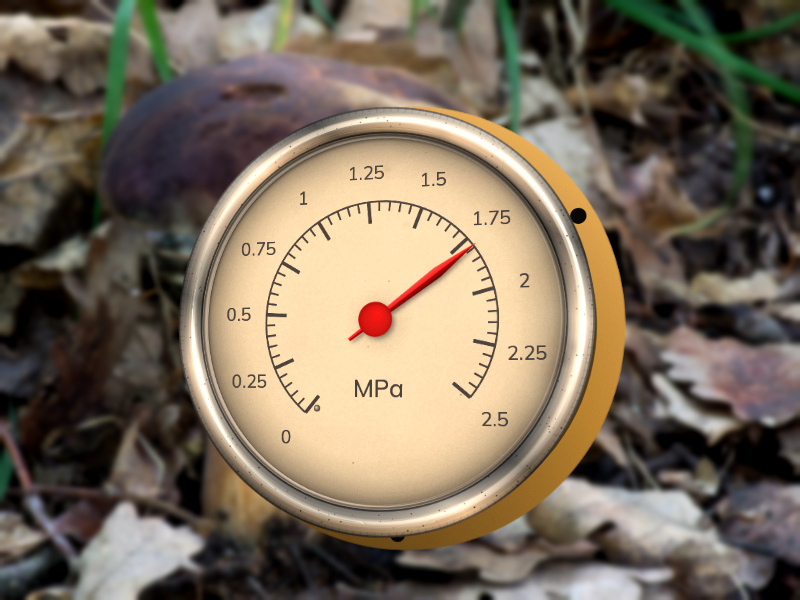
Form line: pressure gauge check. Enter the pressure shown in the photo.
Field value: 1.8 MPa
